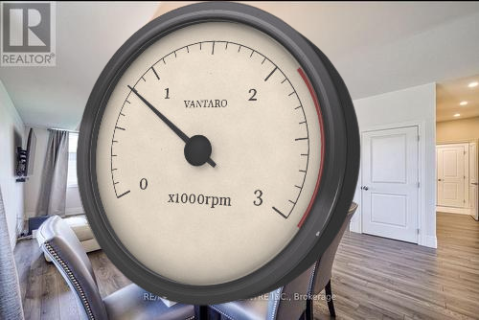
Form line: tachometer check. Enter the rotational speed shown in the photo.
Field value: 800 rpm
